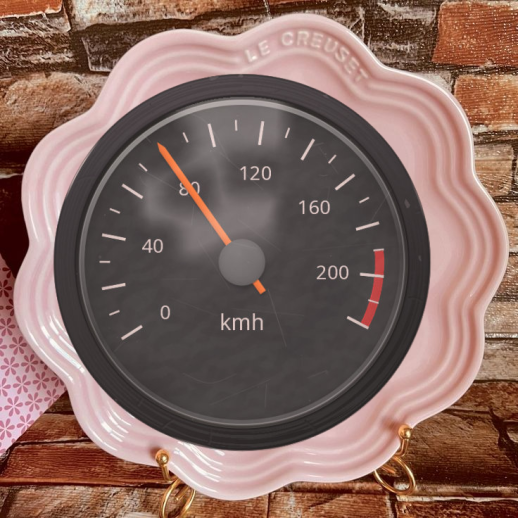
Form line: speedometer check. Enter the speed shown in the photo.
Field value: 80 km/h
